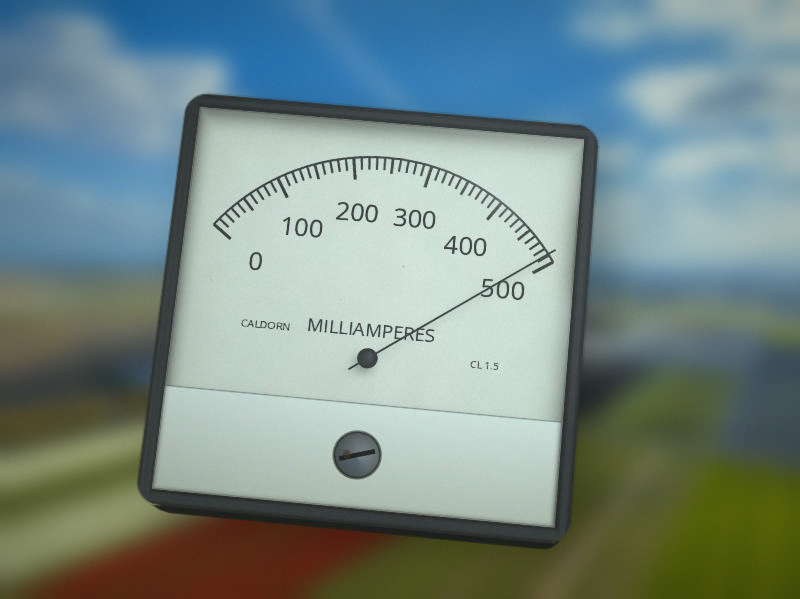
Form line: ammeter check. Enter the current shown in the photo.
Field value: 490 mA
